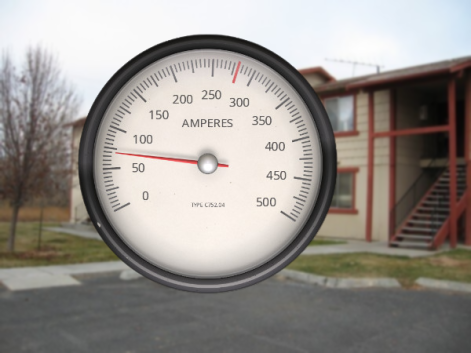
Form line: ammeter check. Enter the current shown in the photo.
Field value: 70 A
